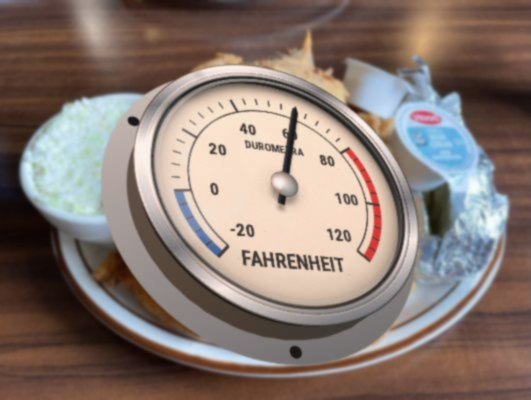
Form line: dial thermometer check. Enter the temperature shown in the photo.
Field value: 60 °F
